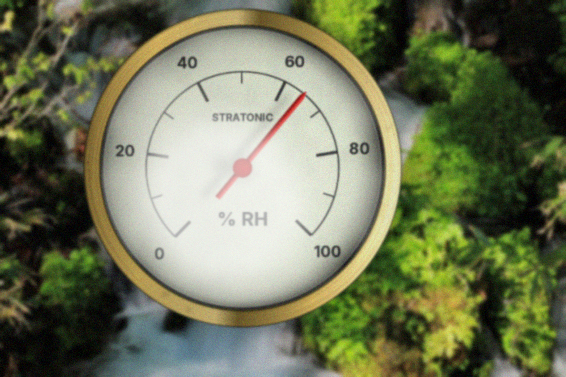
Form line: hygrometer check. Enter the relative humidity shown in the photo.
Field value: 65 %
